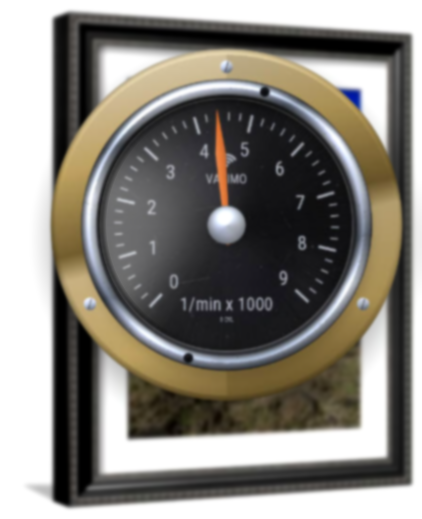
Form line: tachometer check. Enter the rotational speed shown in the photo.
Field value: 4400 rpm
